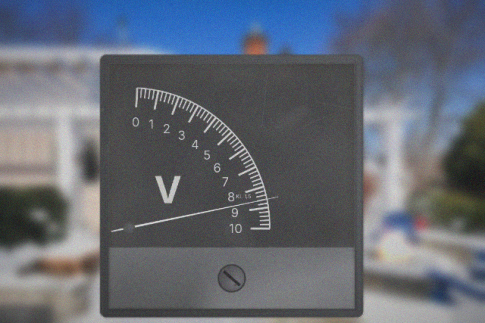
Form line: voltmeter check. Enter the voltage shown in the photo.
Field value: 8.6 V
